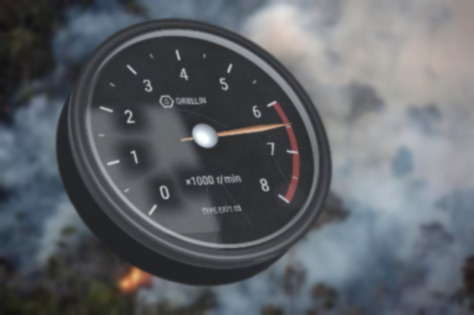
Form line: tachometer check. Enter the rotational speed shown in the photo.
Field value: 6500 rpm
